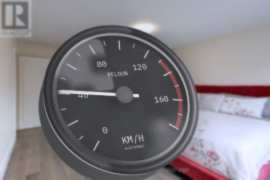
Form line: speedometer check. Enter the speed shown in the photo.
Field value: 40 km/h
